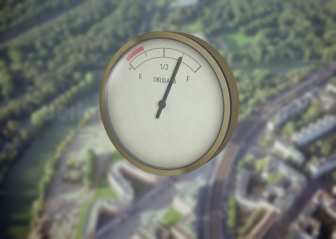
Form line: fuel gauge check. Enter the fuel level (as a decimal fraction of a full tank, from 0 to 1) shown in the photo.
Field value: 0.75
